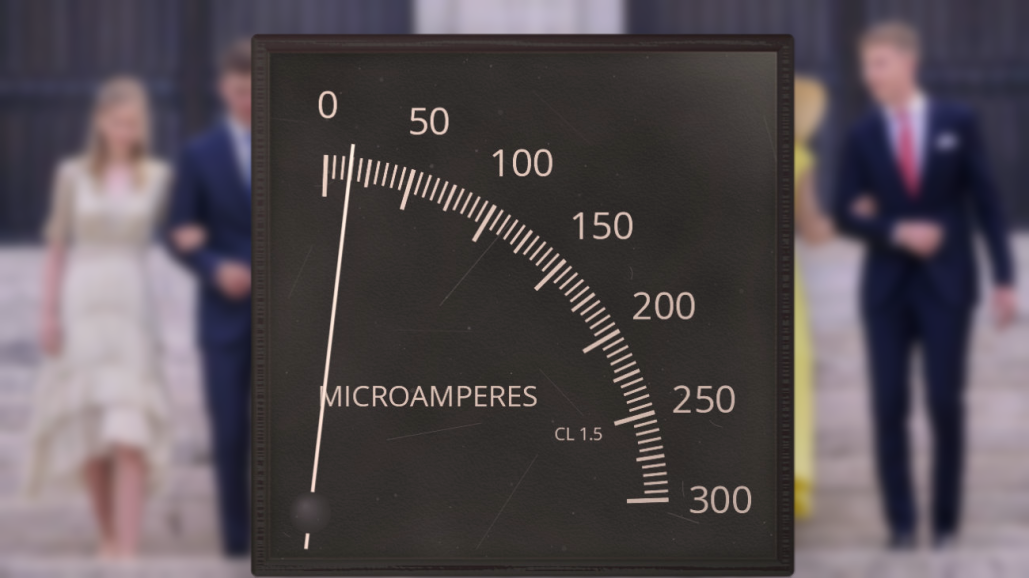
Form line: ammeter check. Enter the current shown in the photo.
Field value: 15 µA
